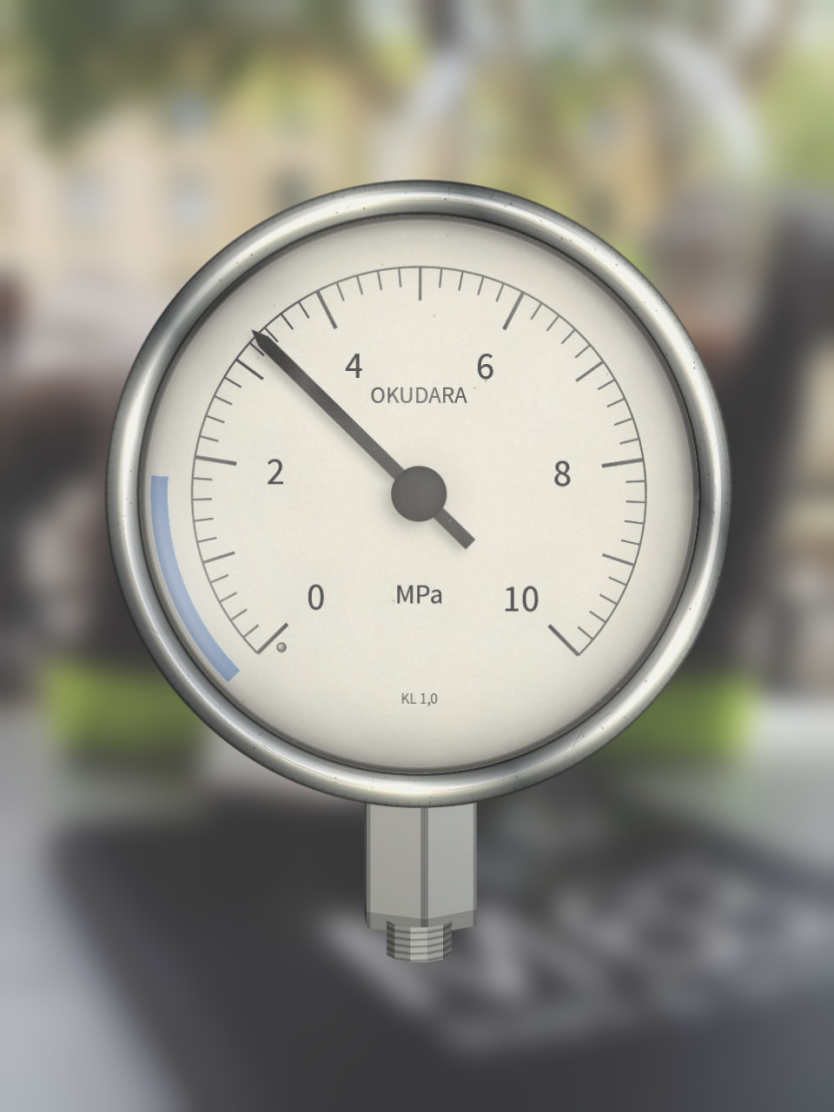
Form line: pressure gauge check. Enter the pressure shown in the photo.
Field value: 3.3 MPa
